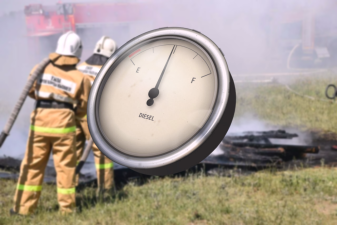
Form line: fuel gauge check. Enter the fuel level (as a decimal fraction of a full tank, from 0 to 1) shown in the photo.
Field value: 0.5
